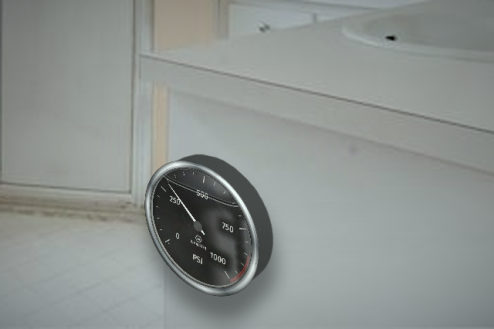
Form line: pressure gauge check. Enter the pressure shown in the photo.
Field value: 300 psi
